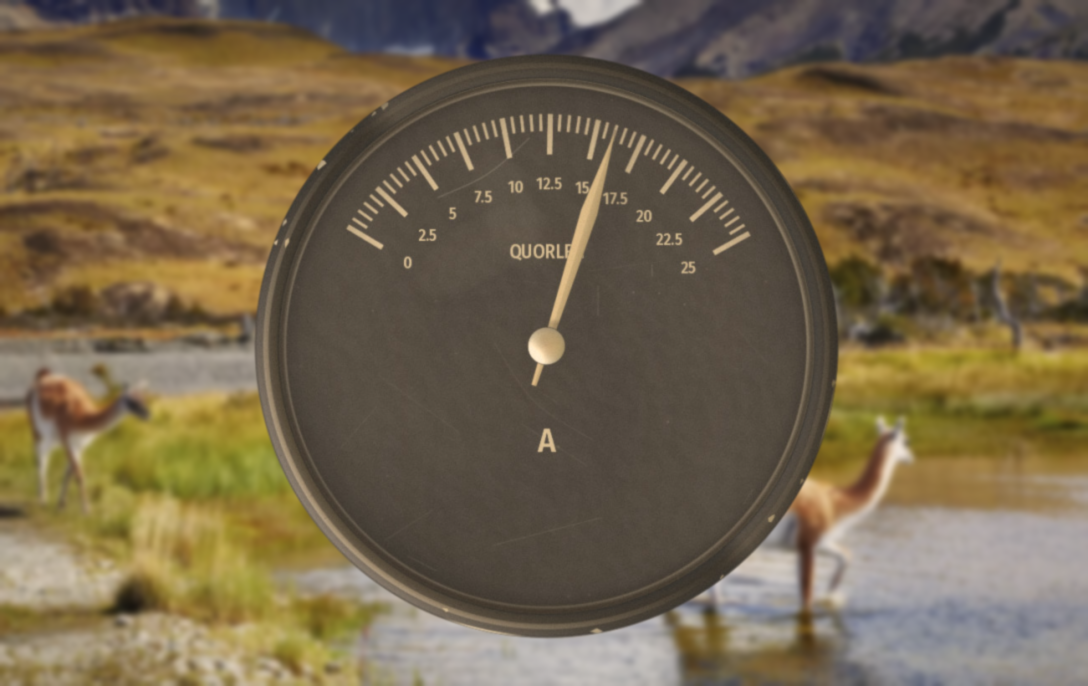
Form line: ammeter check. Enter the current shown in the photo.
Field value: 16 A
